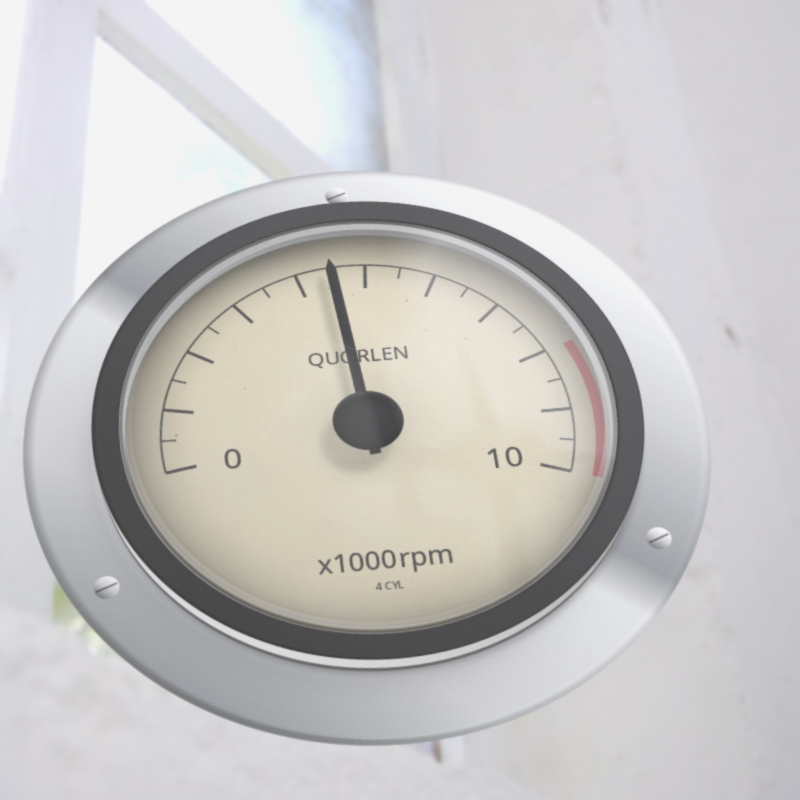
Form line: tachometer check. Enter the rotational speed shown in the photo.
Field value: 4500 rpm
